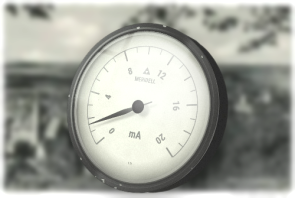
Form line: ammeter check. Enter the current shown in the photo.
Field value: 1.5 mA
